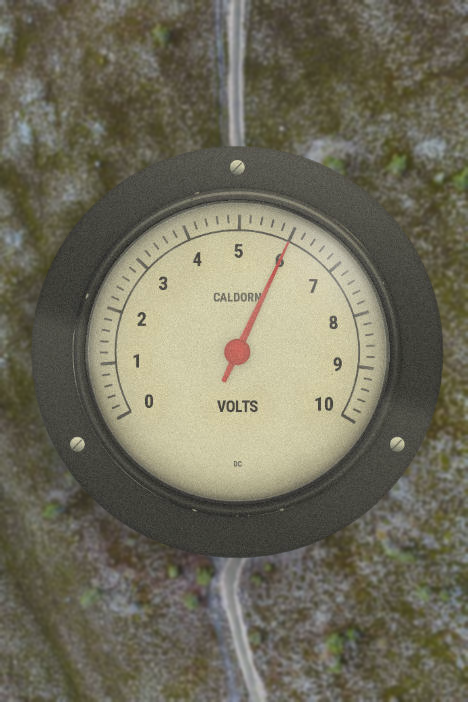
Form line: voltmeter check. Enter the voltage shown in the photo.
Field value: 6 V
